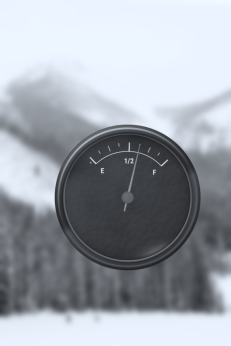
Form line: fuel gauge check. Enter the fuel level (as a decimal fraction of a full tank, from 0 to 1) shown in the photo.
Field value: 0.625
